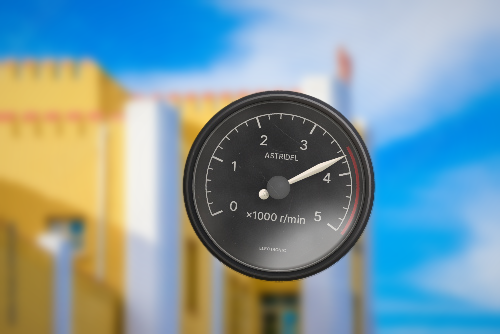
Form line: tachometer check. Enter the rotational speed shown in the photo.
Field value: 3700 rpm
